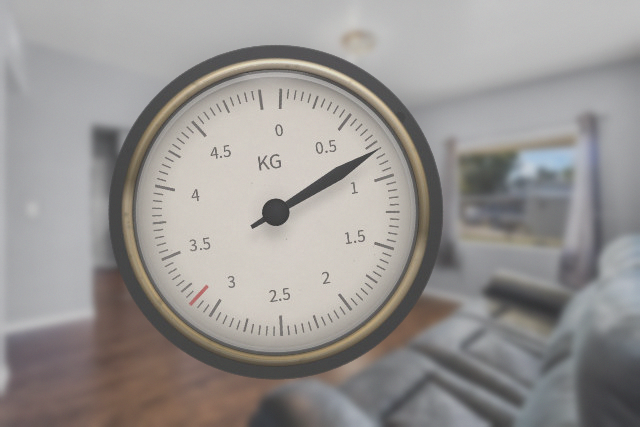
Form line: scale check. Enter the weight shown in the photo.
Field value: 0.8 kg
